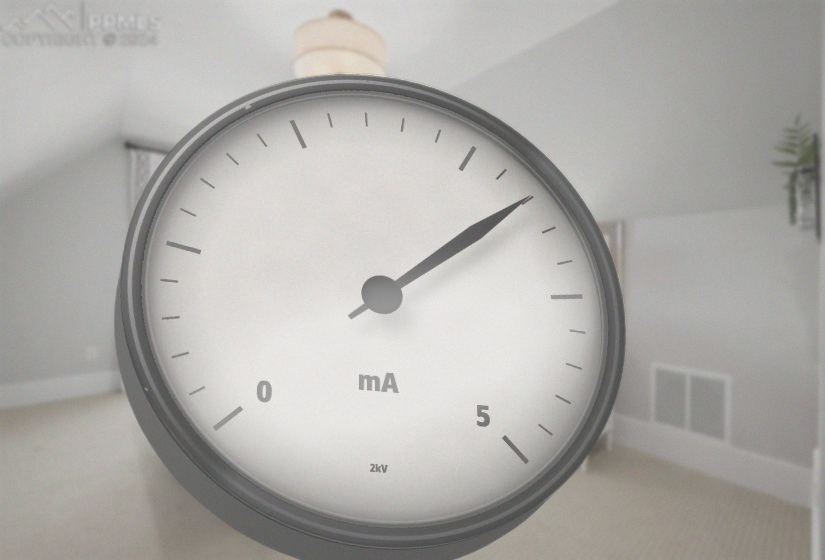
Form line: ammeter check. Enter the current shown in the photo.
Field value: 3.4 mA
